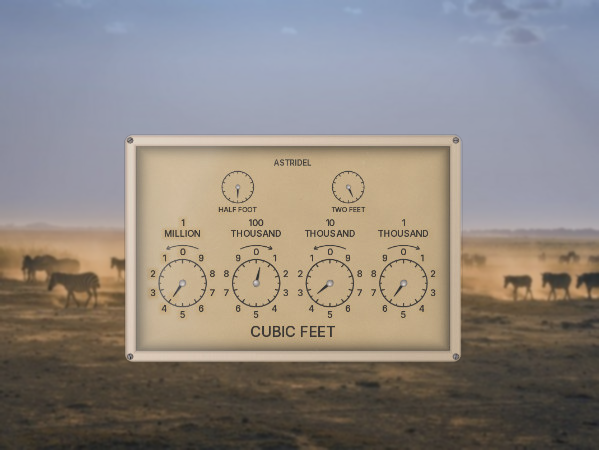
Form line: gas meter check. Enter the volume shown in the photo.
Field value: 403600 ft³
